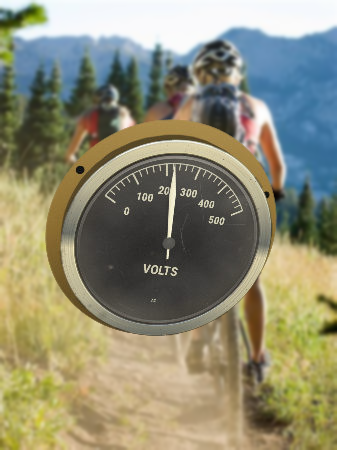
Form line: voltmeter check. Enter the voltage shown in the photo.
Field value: 220 V
